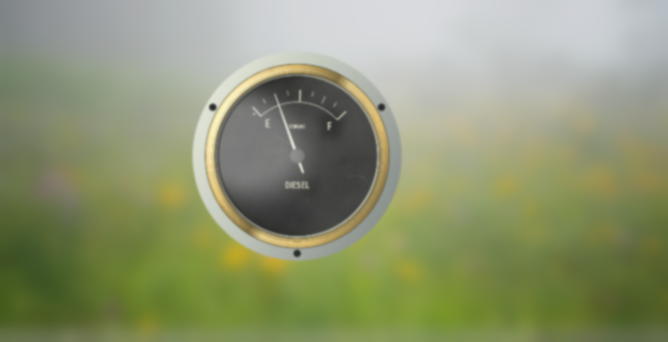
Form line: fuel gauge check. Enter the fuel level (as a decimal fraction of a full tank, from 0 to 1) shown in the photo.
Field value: 0.25
